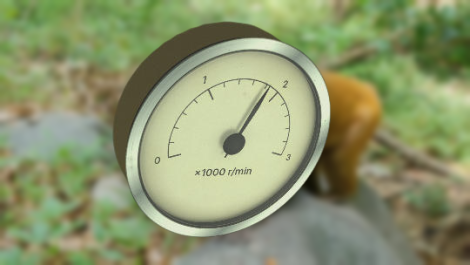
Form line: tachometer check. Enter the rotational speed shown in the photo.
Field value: 1800 rpm
